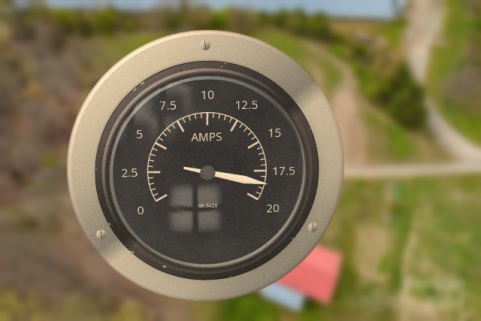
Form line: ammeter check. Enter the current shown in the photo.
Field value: 18.5 A
